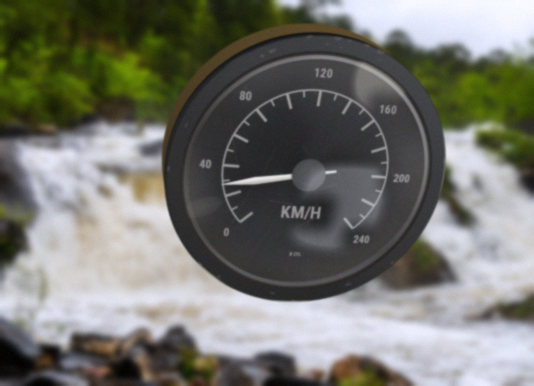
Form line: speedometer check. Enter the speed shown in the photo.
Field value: 30 km/h
